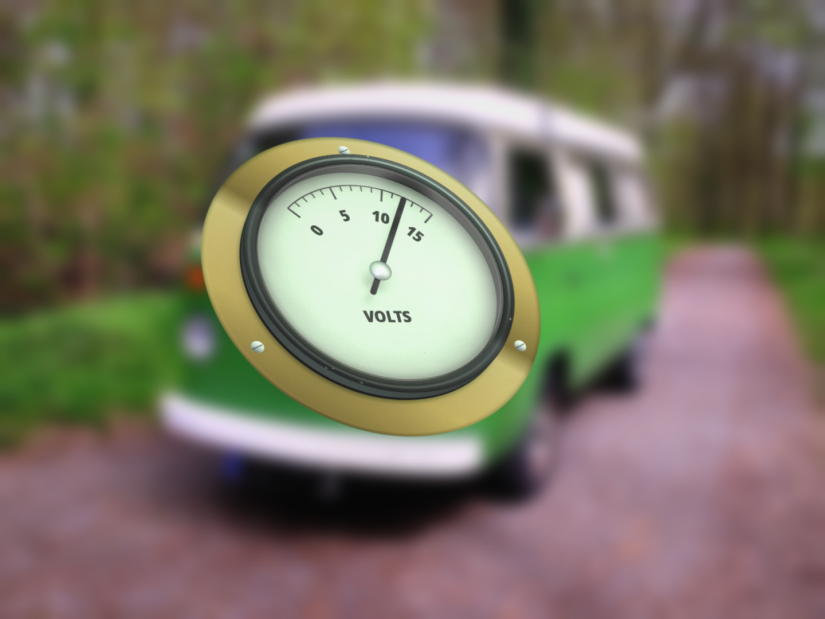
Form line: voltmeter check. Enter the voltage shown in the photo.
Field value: 12 V
